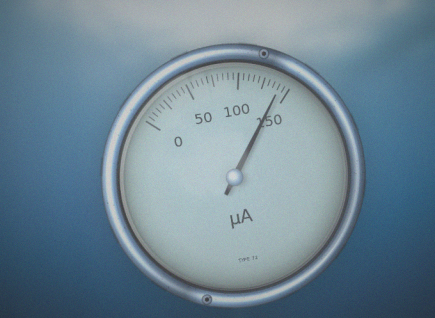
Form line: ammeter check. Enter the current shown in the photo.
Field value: 140 µA
